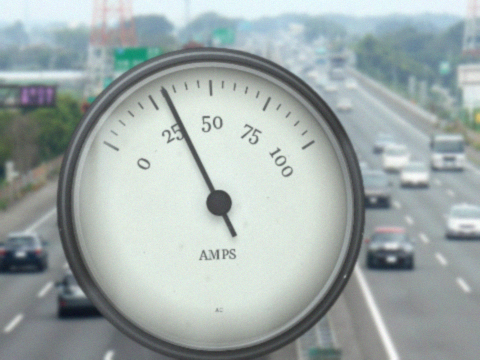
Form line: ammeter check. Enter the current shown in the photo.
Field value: 30 A
